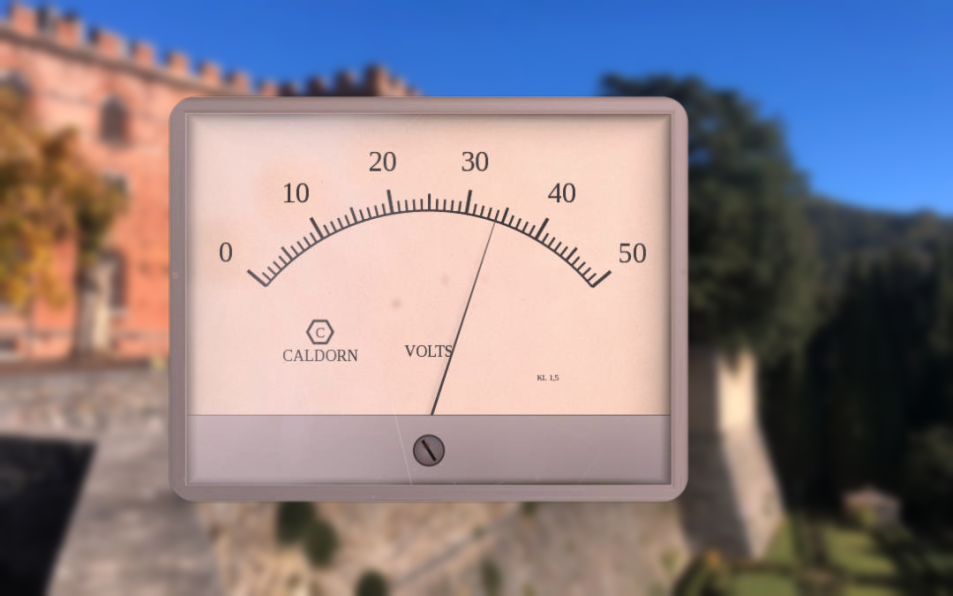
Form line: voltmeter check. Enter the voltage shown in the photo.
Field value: 34 V
